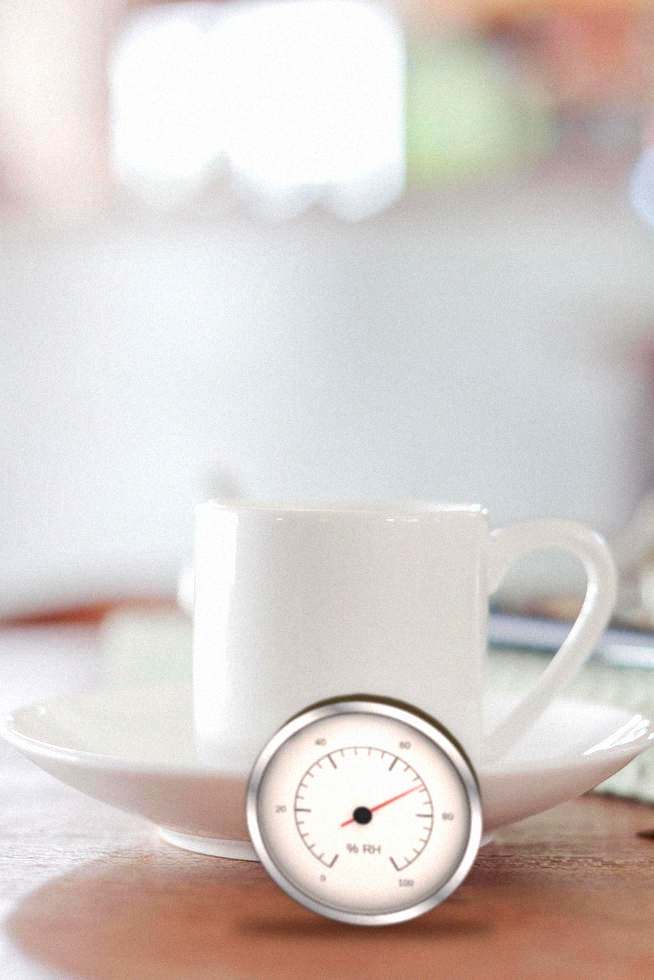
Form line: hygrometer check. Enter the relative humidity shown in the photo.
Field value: 70 %
